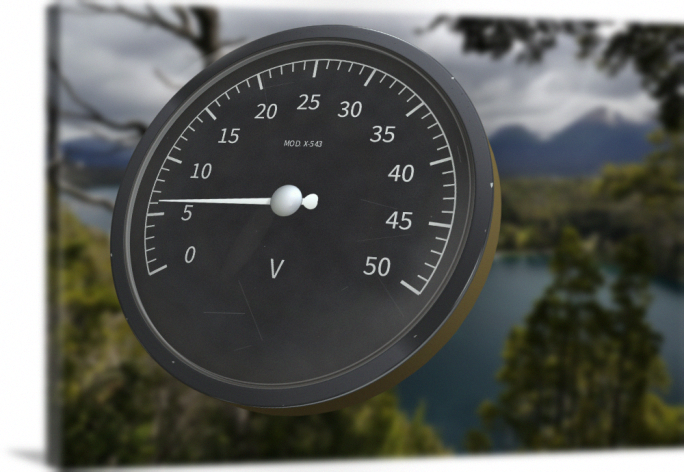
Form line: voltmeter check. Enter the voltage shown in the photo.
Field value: 6 V
